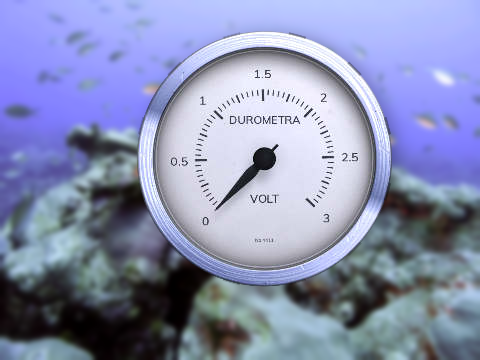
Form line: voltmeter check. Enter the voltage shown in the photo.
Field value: 0 V
